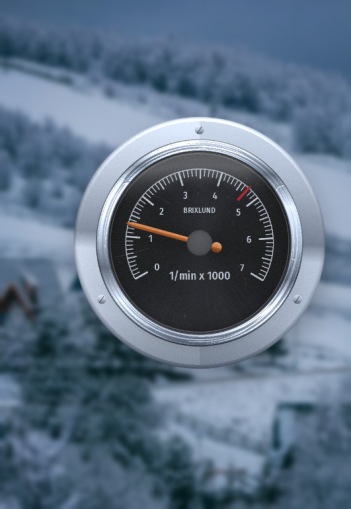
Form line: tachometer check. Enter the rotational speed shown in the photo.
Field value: 1300 rpm
